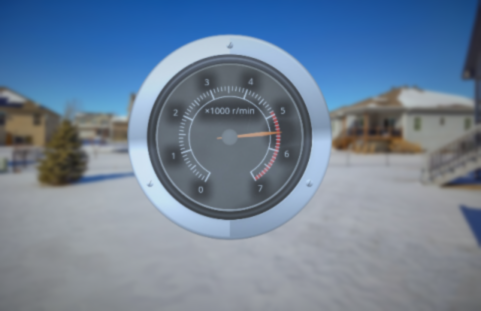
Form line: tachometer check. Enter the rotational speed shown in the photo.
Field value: 5500 rpm
